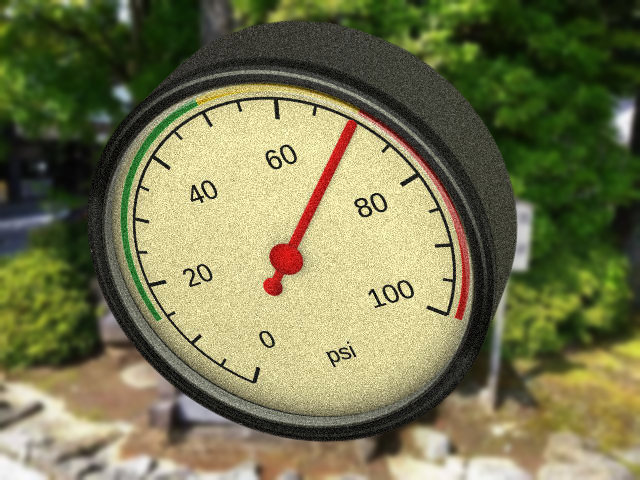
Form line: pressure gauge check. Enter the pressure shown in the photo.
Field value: 70 psi
